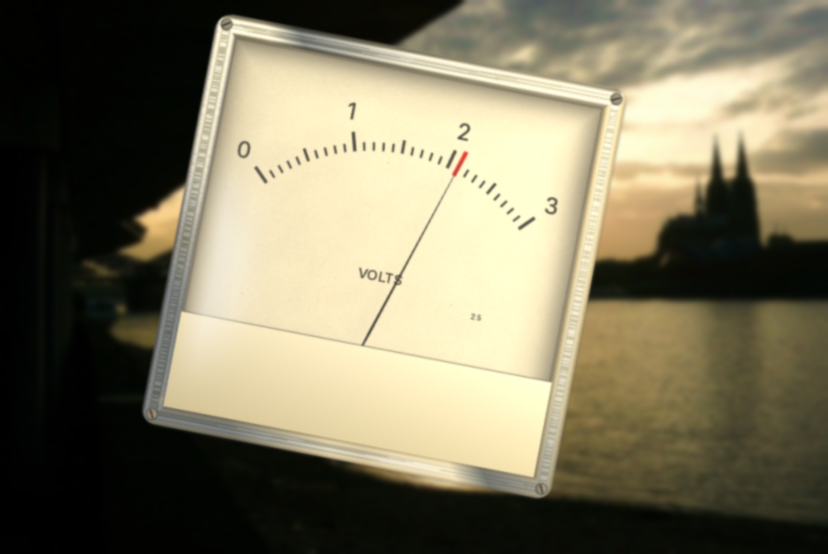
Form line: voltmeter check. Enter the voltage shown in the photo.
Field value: 2.1 V
